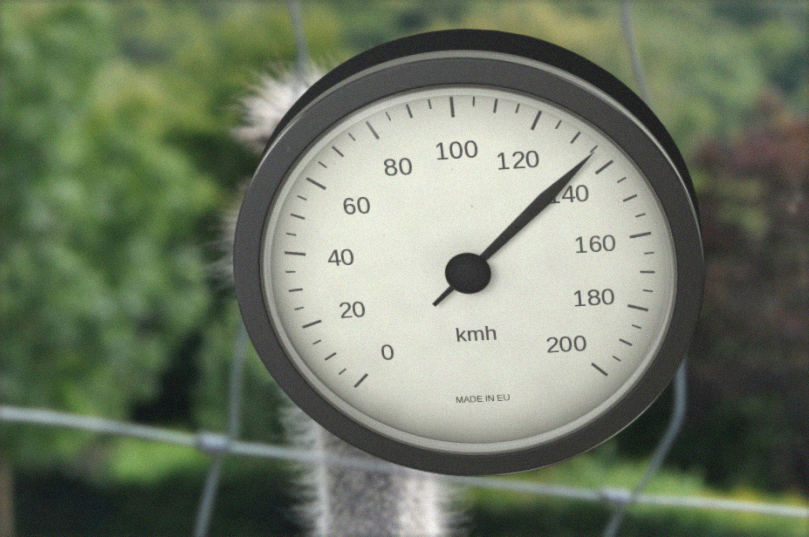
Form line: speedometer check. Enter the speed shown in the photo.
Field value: 135 km/h
